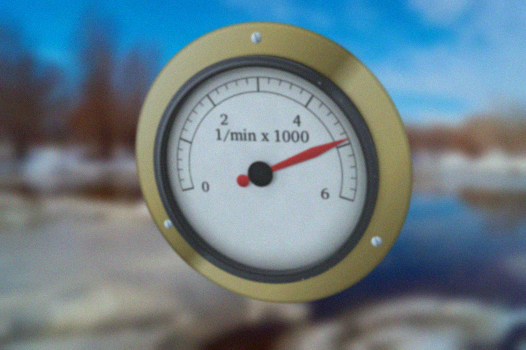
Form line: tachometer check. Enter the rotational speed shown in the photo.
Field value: 4900 rpm
